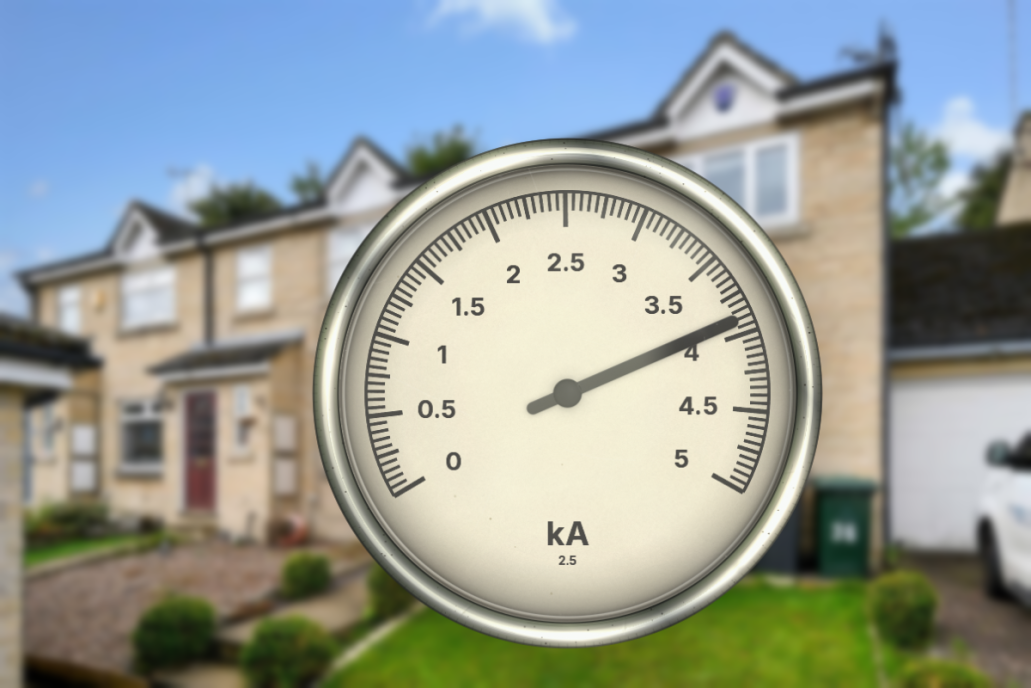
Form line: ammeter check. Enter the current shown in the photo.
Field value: 3.9 kA
